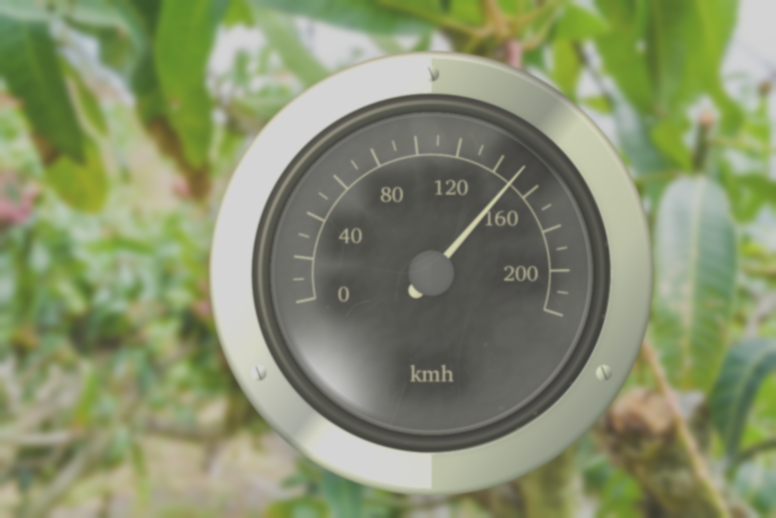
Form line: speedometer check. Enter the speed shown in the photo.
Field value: 150 km/h
